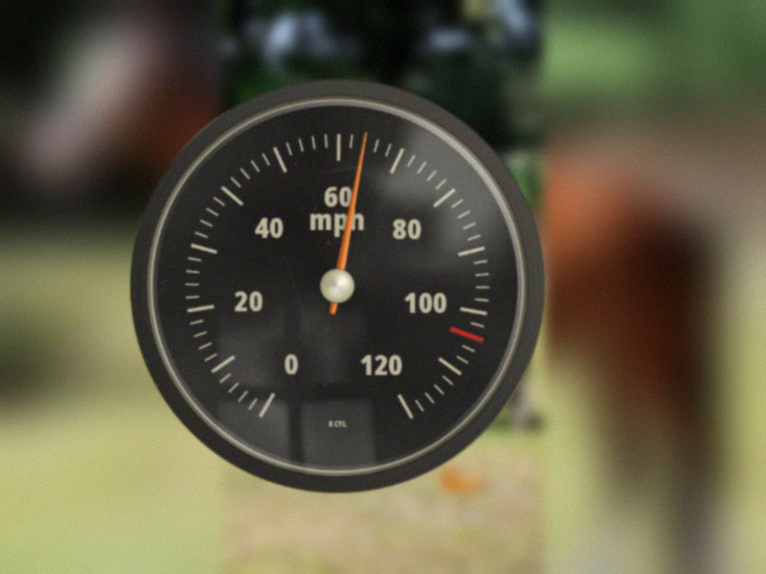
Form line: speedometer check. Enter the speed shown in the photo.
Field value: 64 mph
